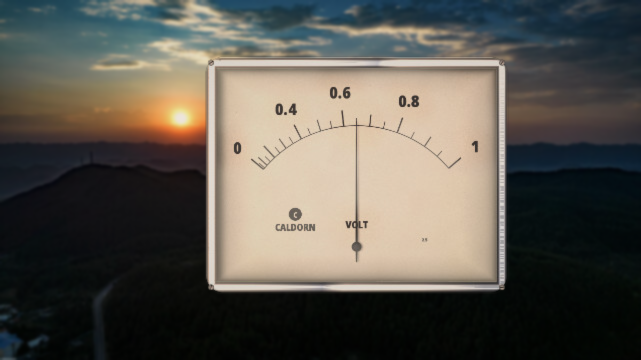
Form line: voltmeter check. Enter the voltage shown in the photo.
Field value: 0.65 V
